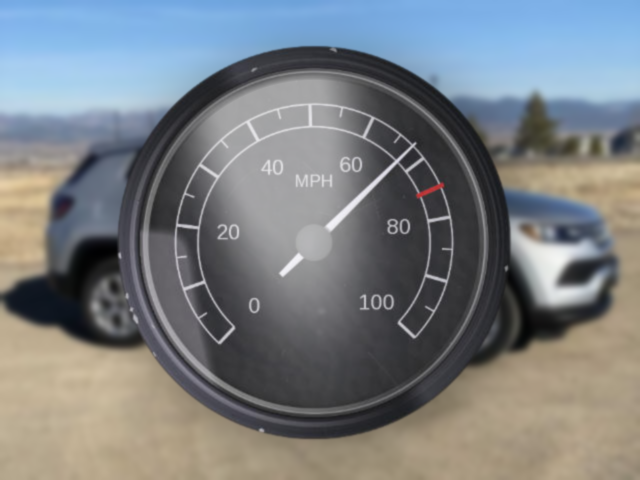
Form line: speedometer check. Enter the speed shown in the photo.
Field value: 67.5 mph
